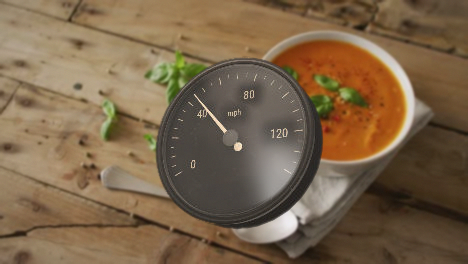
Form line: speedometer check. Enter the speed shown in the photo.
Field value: 45 mph
